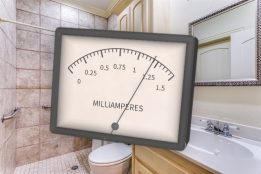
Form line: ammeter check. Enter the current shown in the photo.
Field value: 1.2 mA
